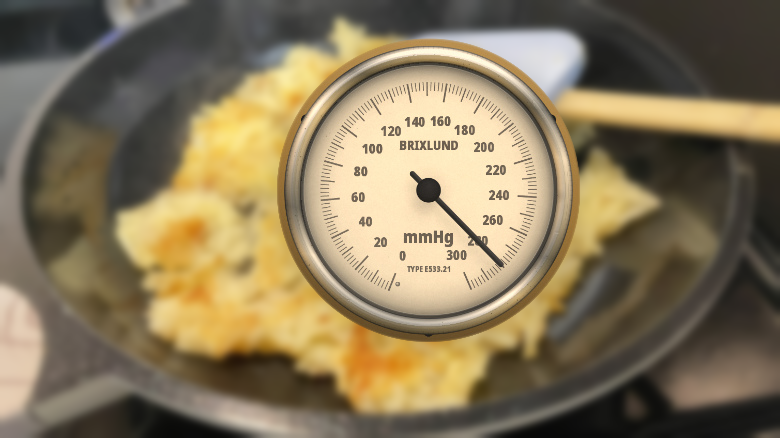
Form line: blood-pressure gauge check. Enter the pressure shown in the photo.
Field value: 280 mmHg
